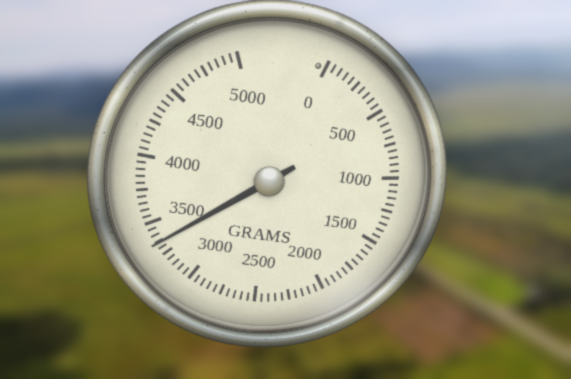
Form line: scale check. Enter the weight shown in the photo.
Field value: 3350 g
